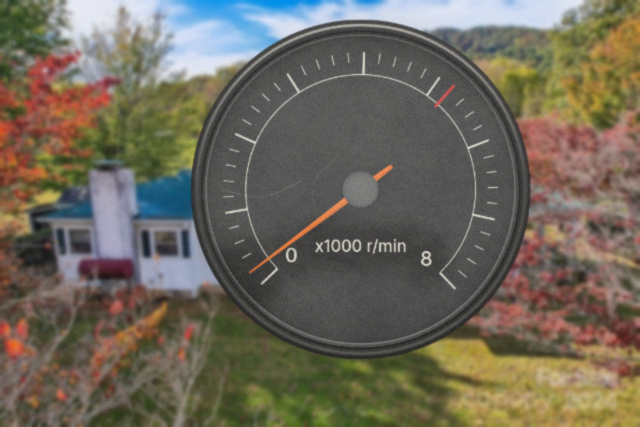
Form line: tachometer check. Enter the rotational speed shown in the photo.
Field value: 200 rpm
